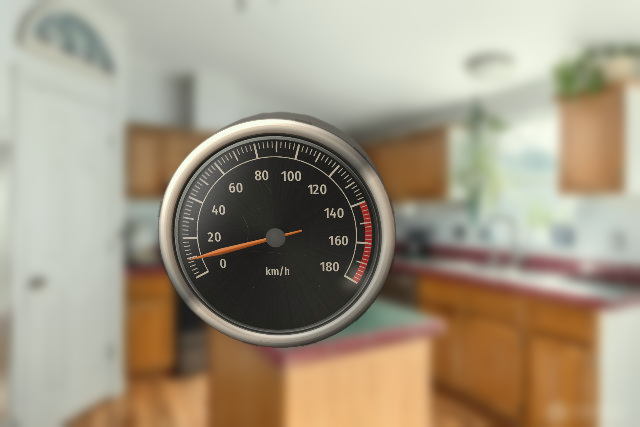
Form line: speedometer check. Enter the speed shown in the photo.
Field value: 10 km/h
